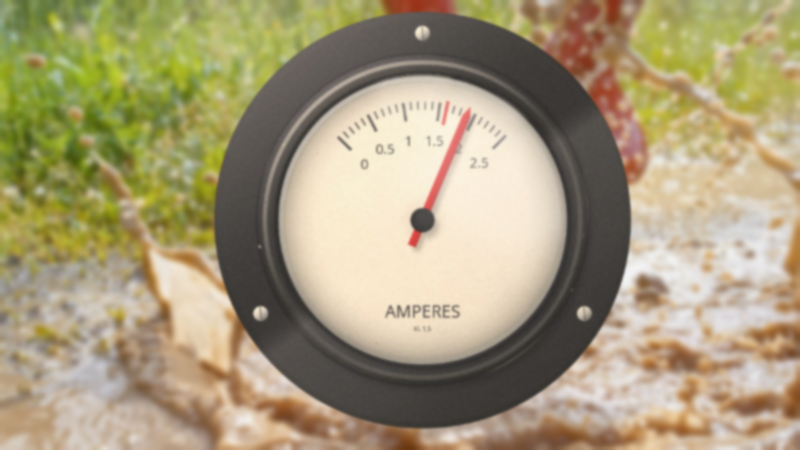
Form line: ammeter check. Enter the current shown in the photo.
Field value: 1.9 A
